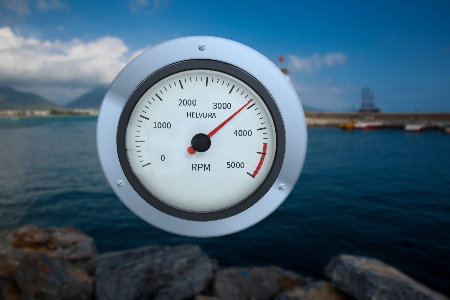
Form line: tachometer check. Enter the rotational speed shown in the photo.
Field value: 3400 rpm
